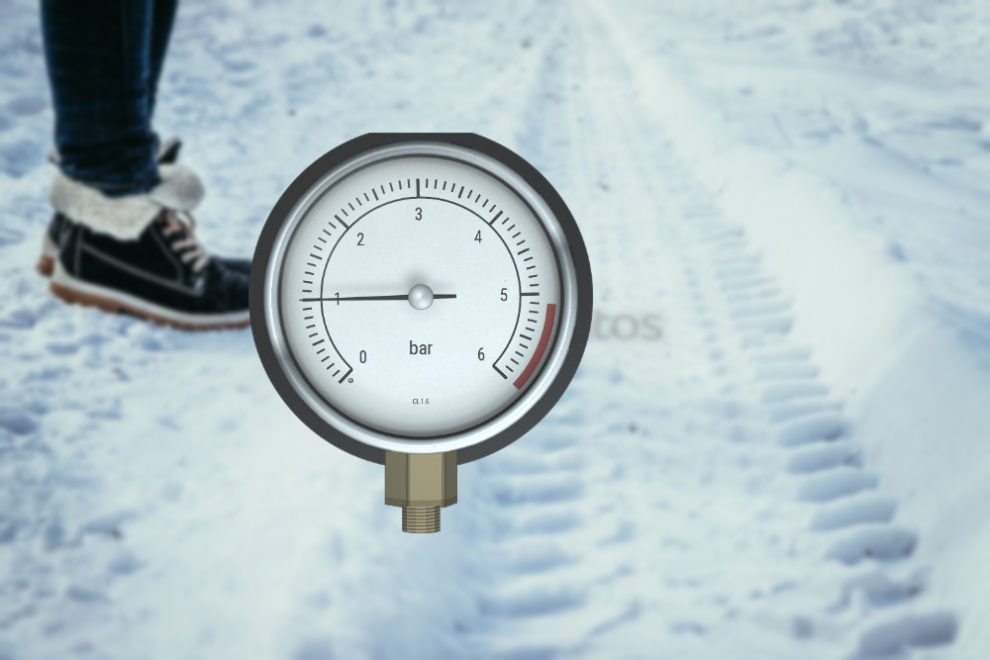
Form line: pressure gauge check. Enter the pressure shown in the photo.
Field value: 1 bar
